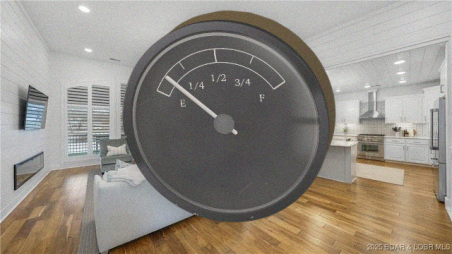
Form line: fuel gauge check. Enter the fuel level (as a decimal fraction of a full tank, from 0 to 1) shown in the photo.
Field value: 0.125
